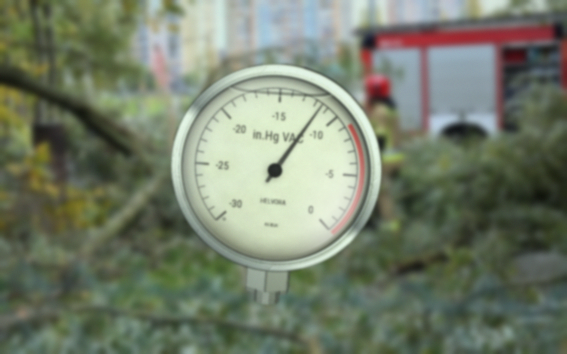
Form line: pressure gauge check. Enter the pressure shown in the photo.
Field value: -11.5 inHg
